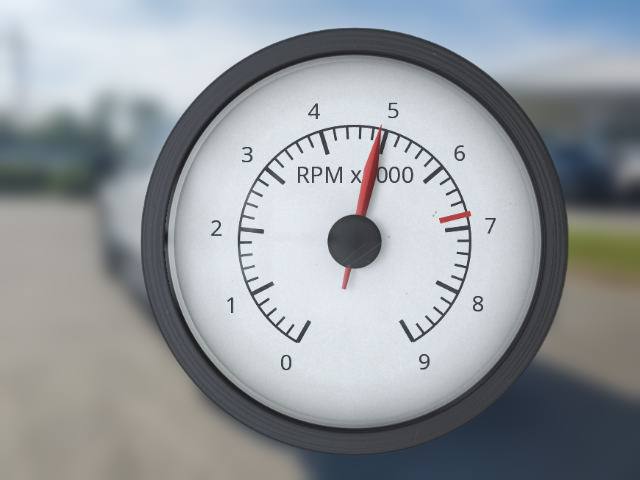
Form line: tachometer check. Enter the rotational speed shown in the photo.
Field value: 4900 rpm
